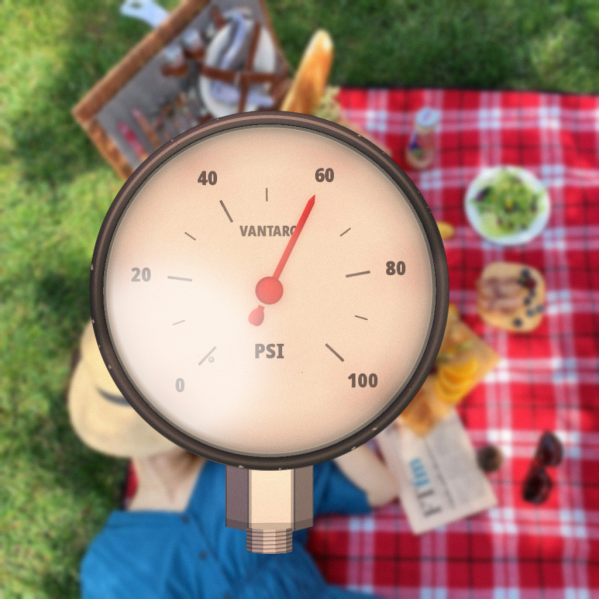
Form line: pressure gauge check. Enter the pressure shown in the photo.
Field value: 60 psi
